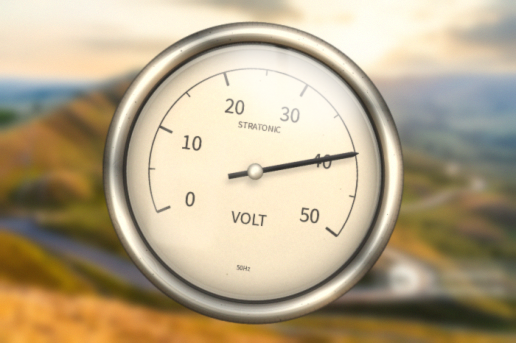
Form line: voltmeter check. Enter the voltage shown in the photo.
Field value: 40 V
